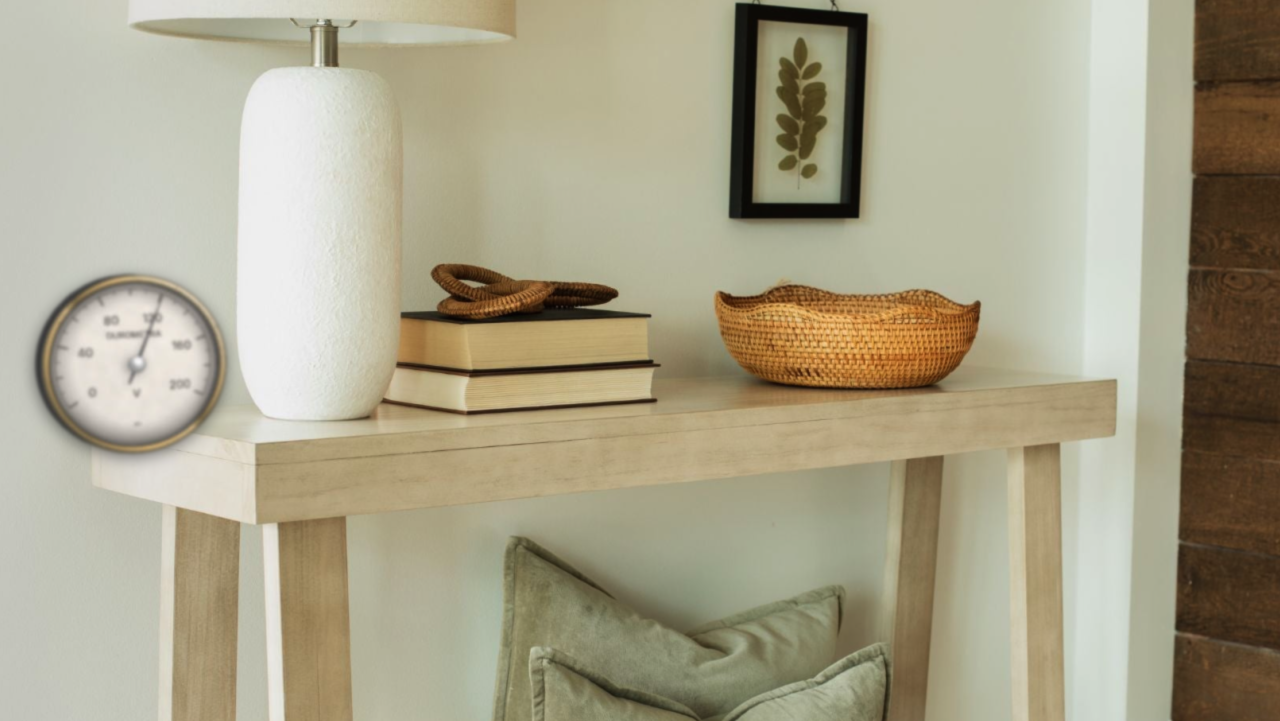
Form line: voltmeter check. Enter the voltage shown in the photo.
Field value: 120 V
